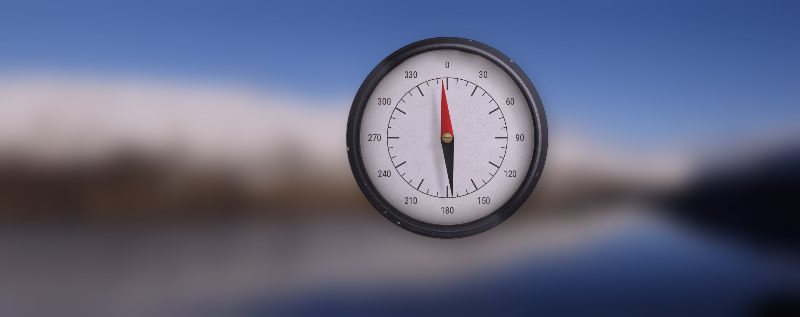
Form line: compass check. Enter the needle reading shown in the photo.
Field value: 355 °
